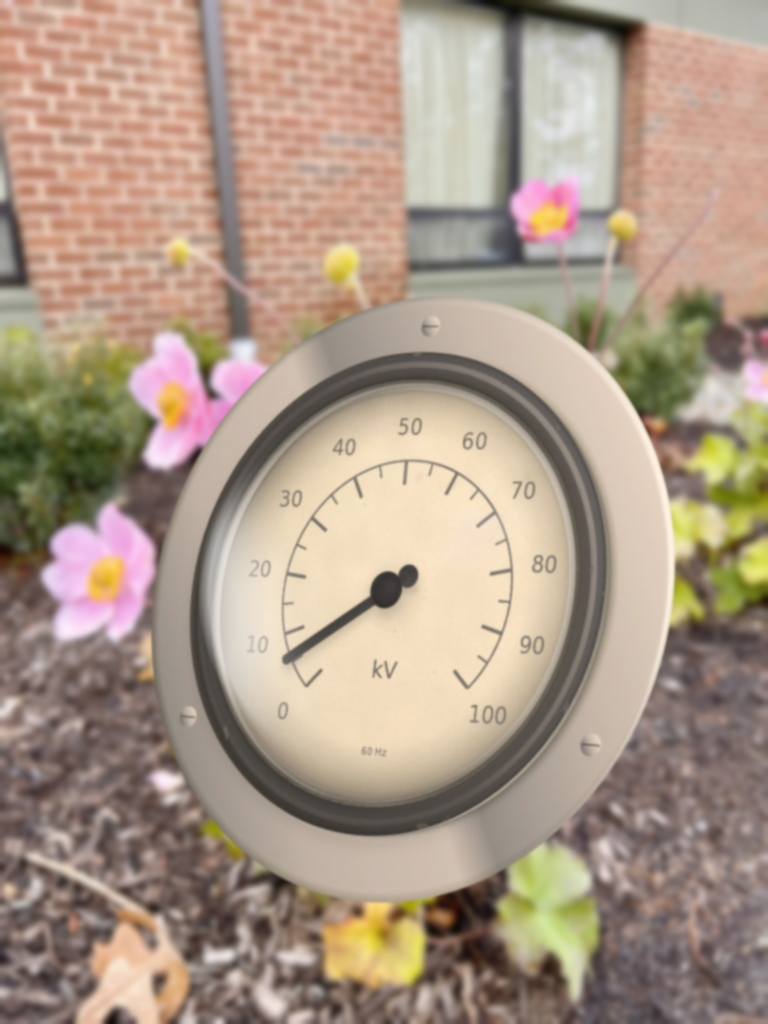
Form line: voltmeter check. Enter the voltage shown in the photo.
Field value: 5 kV
